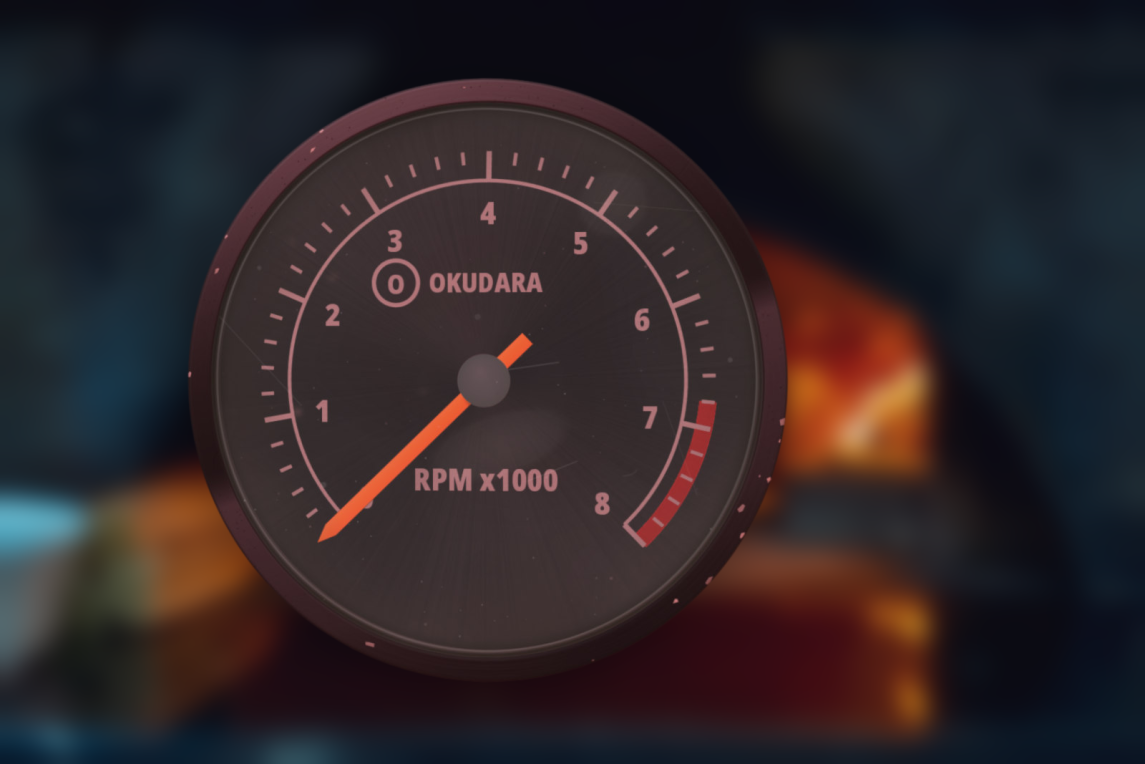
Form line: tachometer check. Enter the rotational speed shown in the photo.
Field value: 0 rpm
